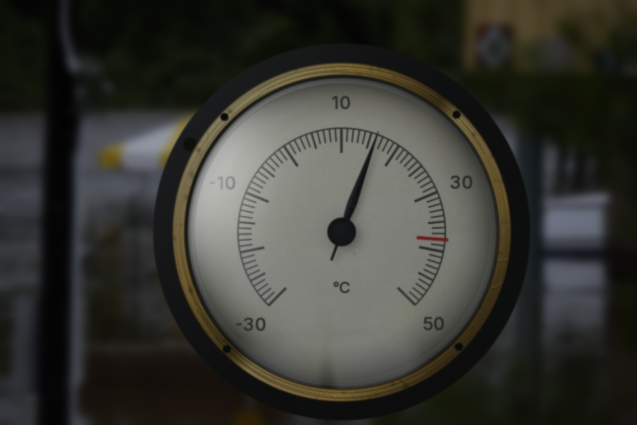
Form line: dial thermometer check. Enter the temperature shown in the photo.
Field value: 16 °C
